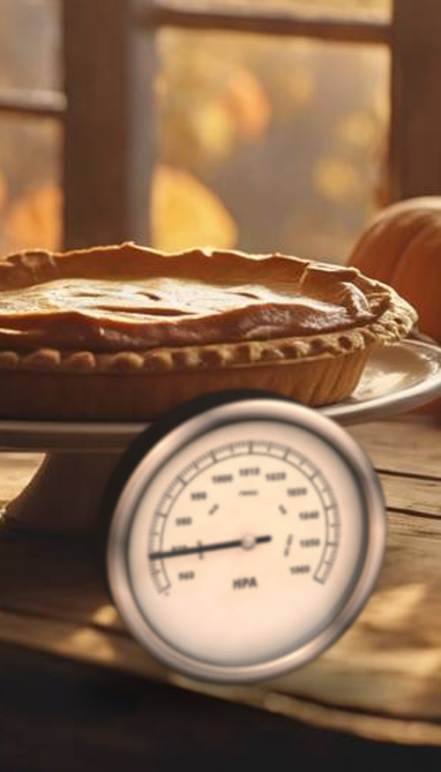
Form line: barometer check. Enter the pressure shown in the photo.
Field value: 970 hPa
